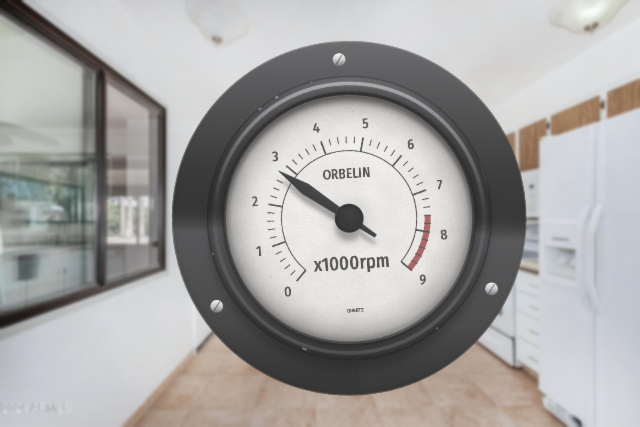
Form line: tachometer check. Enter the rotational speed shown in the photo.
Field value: 2800 rpm
